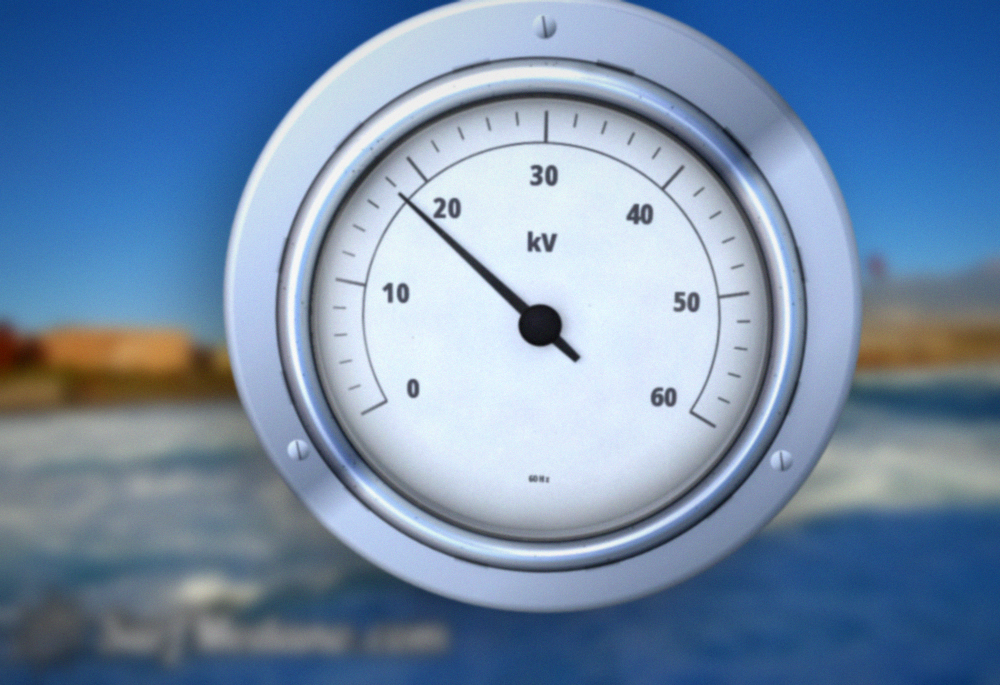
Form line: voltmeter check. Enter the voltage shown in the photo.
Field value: 18 kV
